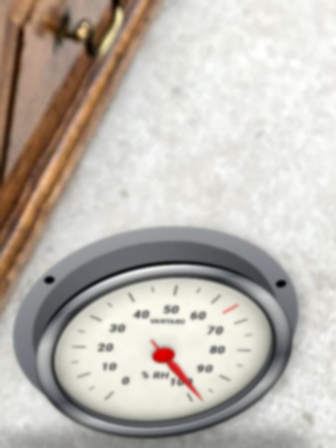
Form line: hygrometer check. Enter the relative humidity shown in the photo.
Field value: 97.5 %
